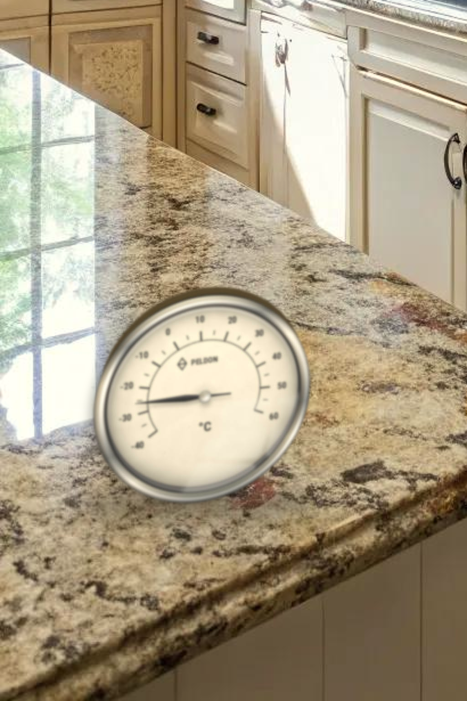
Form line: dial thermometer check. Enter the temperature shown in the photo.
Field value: -25 °C
